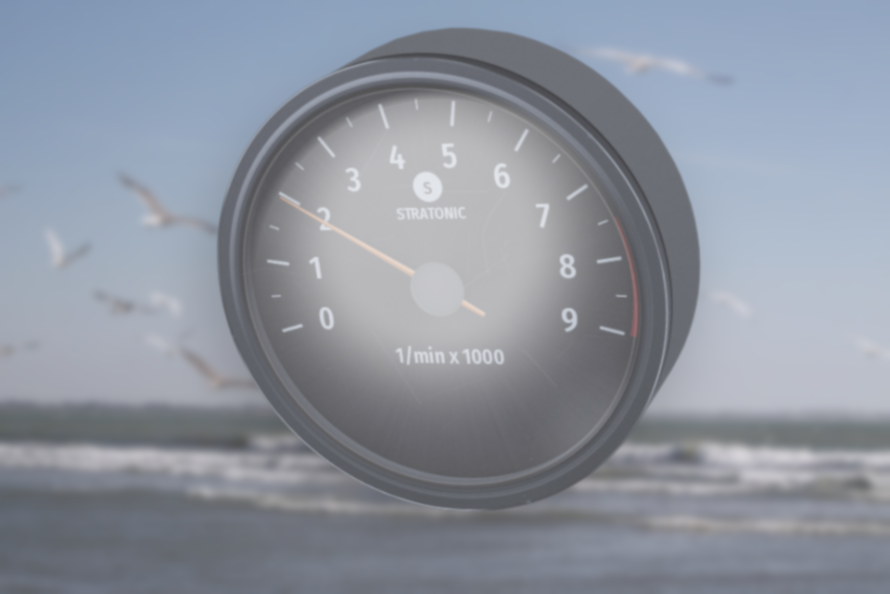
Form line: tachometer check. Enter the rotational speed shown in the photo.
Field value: 2000 rpm
